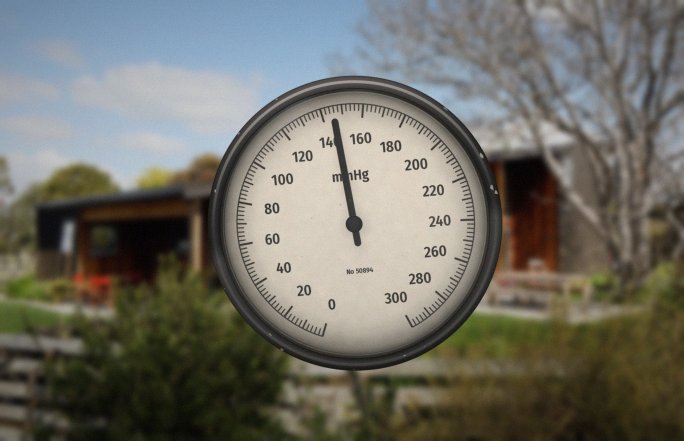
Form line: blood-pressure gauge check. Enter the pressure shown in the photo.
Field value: 146 mmHg
